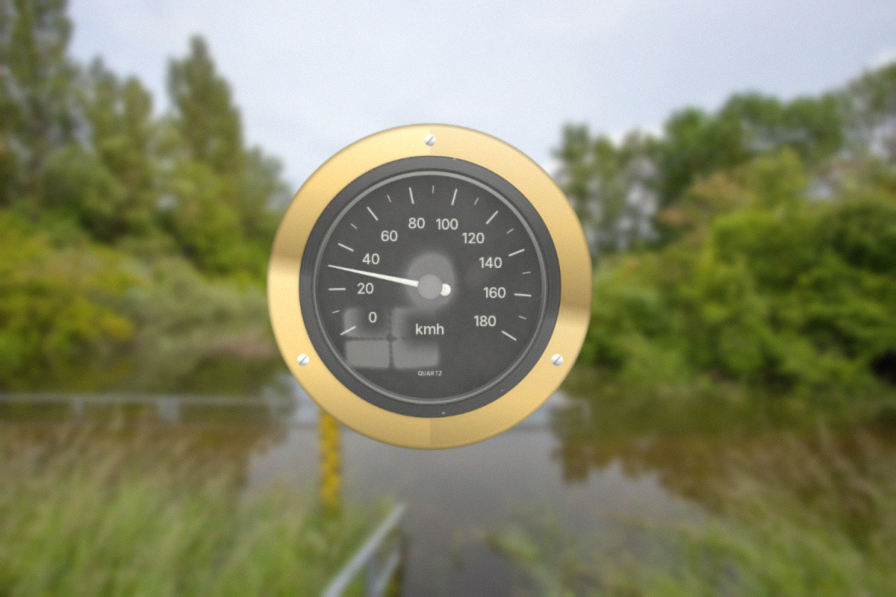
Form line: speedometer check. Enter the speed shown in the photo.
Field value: 30 km/h
